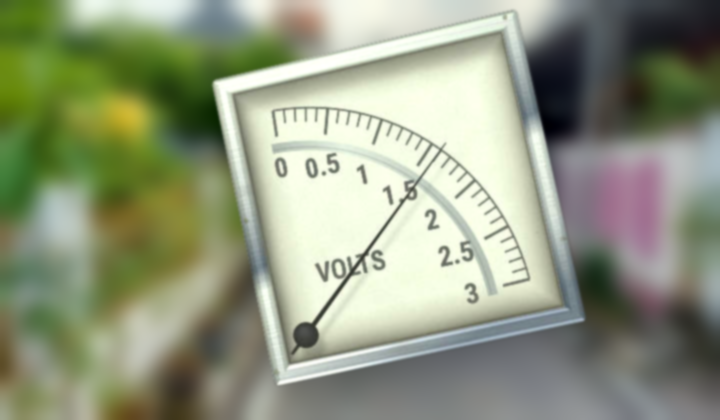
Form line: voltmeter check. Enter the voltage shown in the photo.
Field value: 1.6 V
